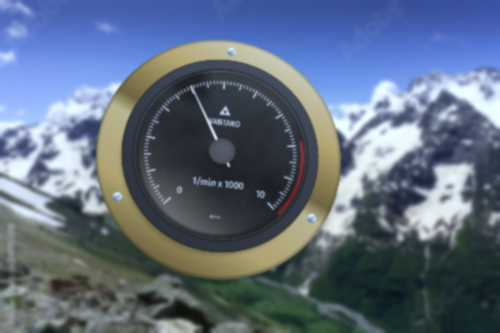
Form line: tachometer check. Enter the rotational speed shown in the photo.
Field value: 4000 rpm
